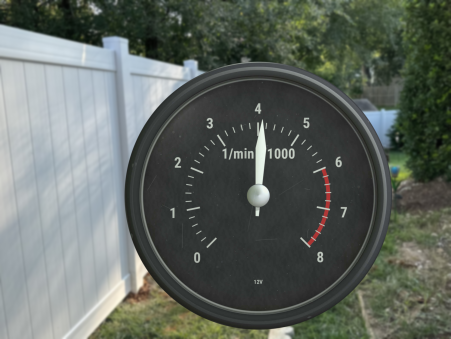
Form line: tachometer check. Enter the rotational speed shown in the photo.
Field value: 4100 rpm
